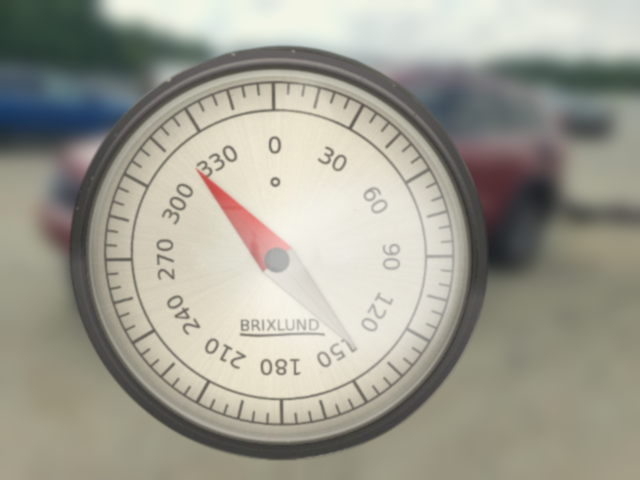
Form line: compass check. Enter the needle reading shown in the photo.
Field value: 320 °
